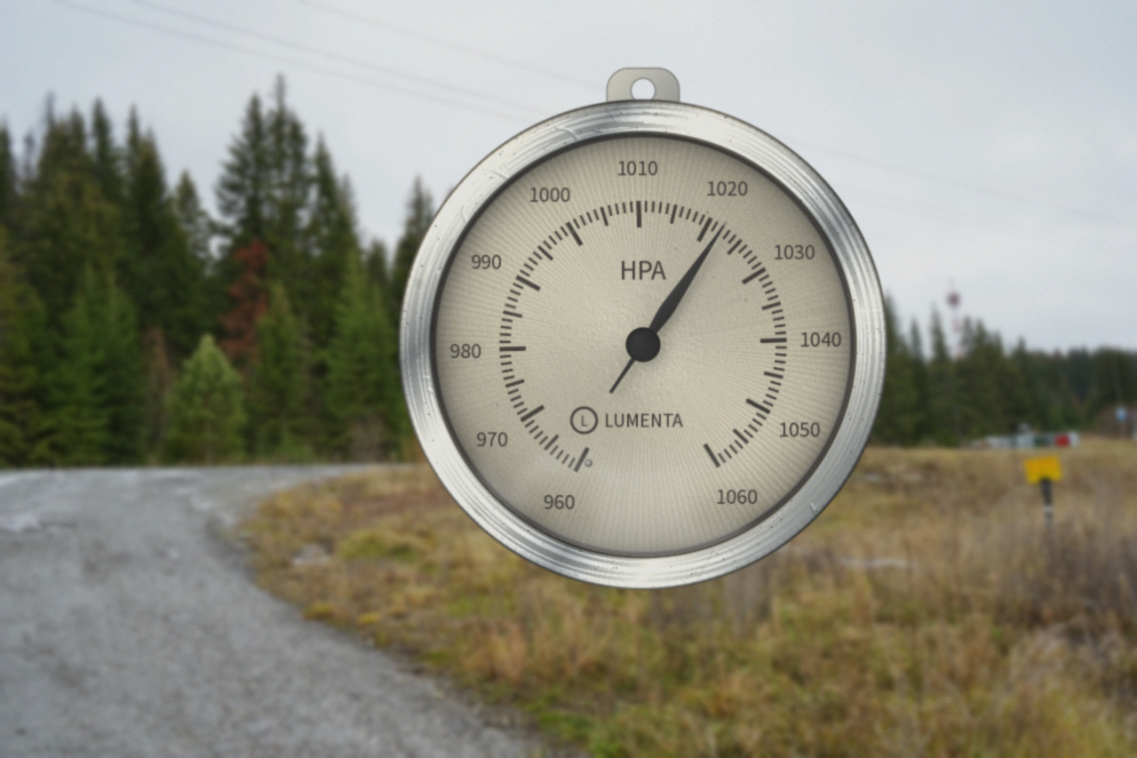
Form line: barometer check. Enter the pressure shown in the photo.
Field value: 1022 hPa
